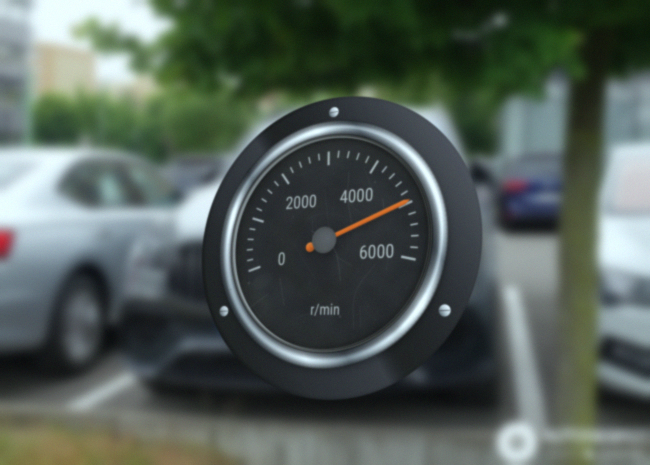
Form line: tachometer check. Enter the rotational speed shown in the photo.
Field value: 5000 rpm
